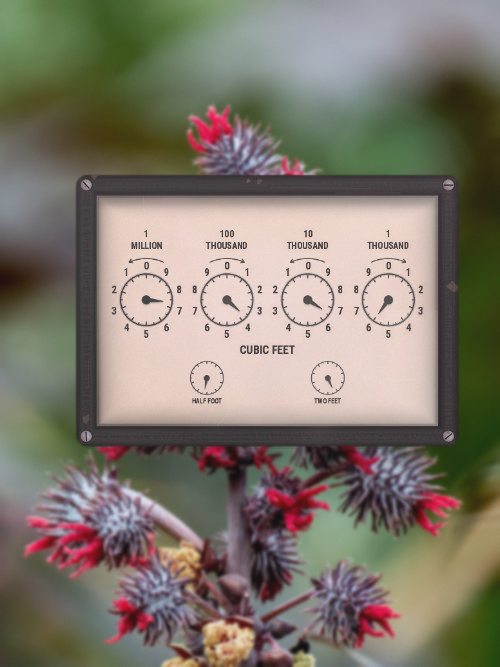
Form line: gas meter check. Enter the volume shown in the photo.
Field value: 736600 ft³
